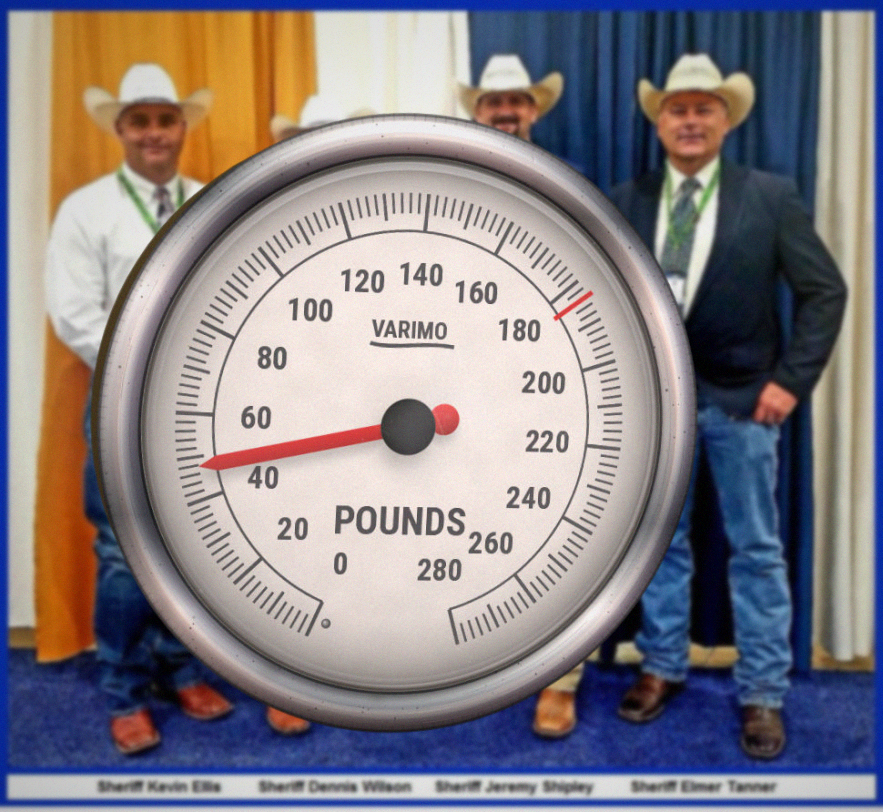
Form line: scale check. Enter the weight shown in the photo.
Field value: 48 lb
